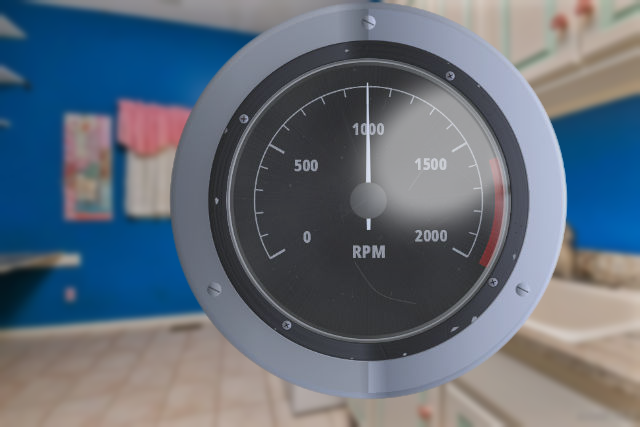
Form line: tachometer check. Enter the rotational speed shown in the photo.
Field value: 1000 rpm
